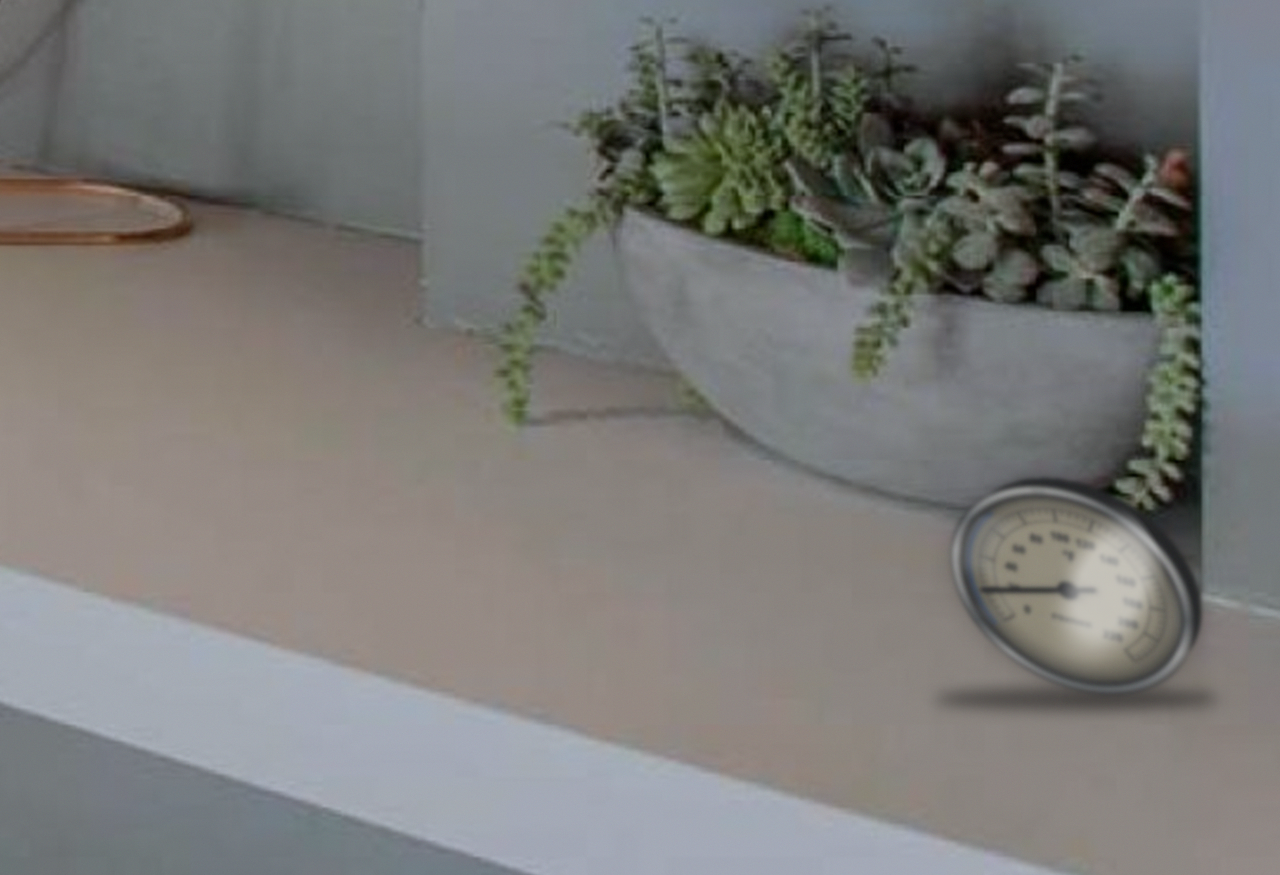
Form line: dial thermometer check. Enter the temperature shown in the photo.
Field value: 20 °F
